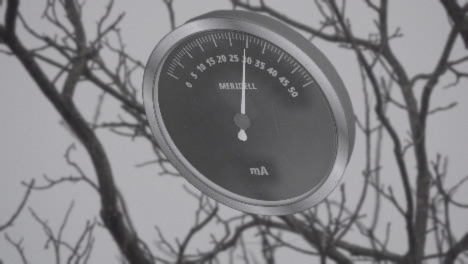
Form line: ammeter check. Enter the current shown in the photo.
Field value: 30 mA
